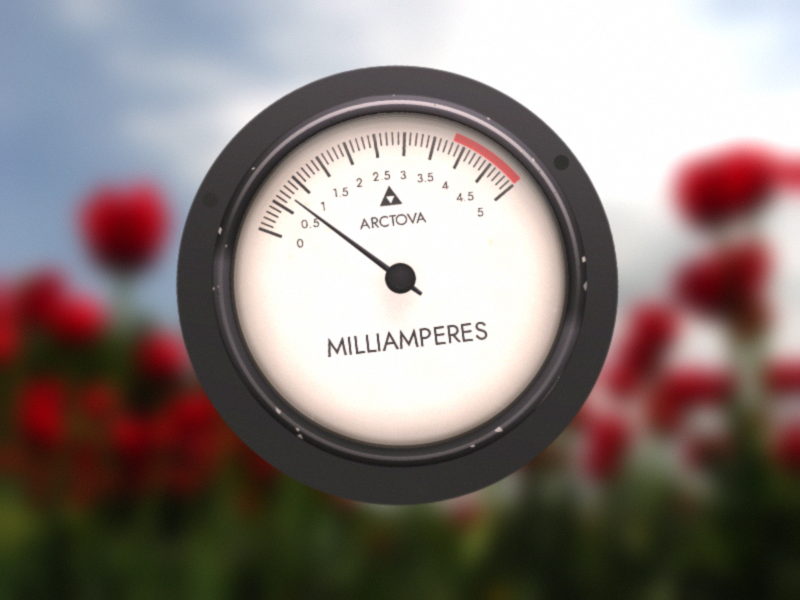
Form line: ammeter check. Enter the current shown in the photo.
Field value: 0.7 mA
